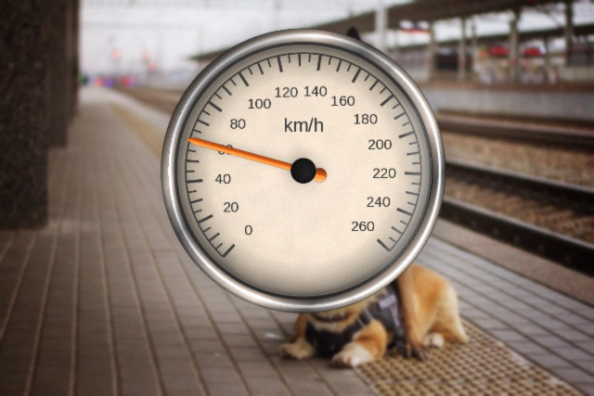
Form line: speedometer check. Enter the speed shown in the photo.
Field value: 60 km/h
